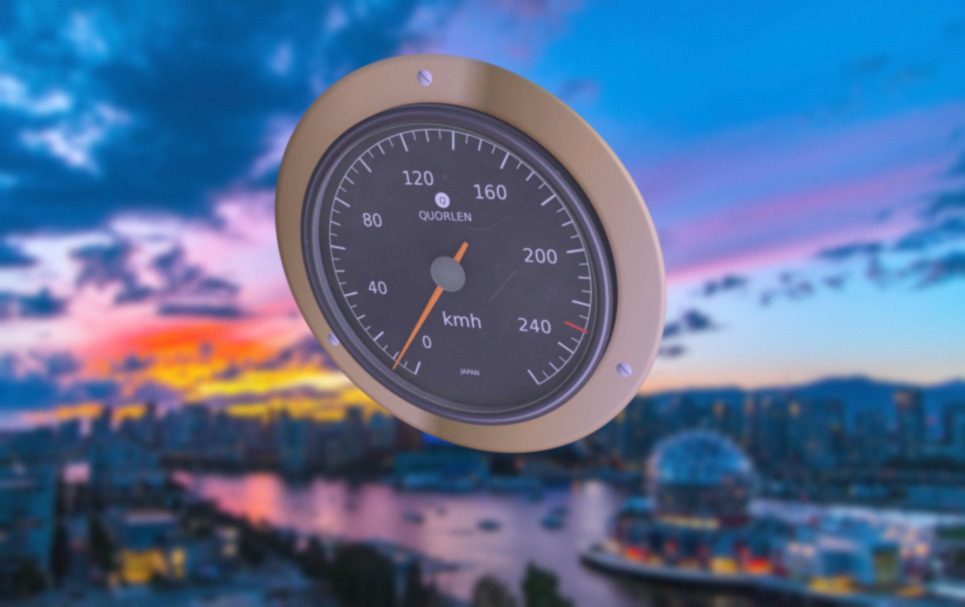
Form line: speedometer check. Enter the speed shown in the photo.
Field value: 7.5 km/h
